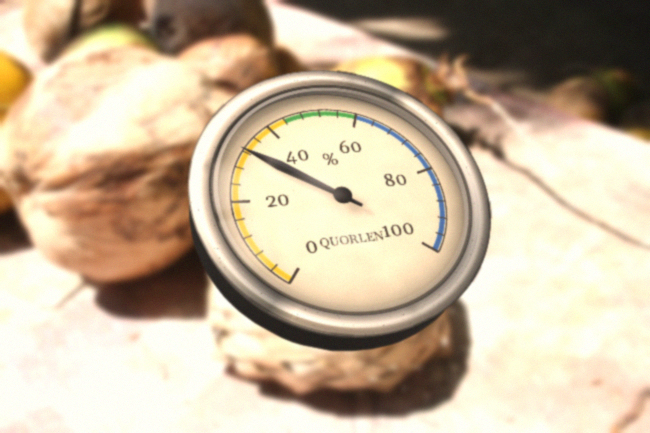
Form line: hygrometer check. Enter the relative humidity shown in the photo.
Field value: 32 %
